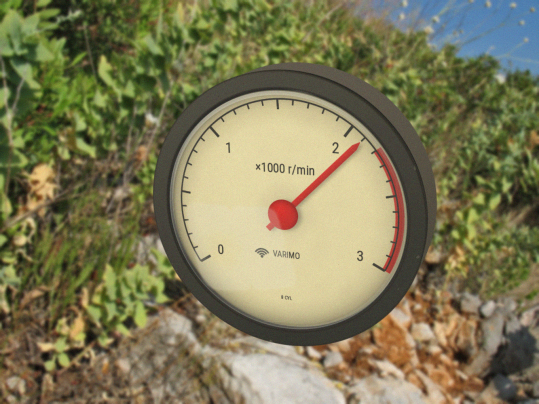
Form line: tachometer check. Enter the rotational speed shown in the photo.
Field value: 2100 rpm
